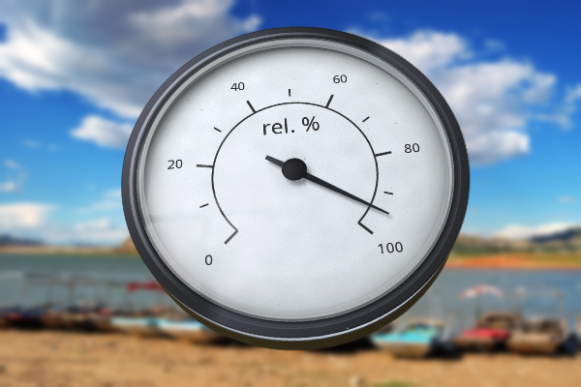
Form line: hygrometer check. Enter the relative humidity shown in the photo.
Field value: 95 %
